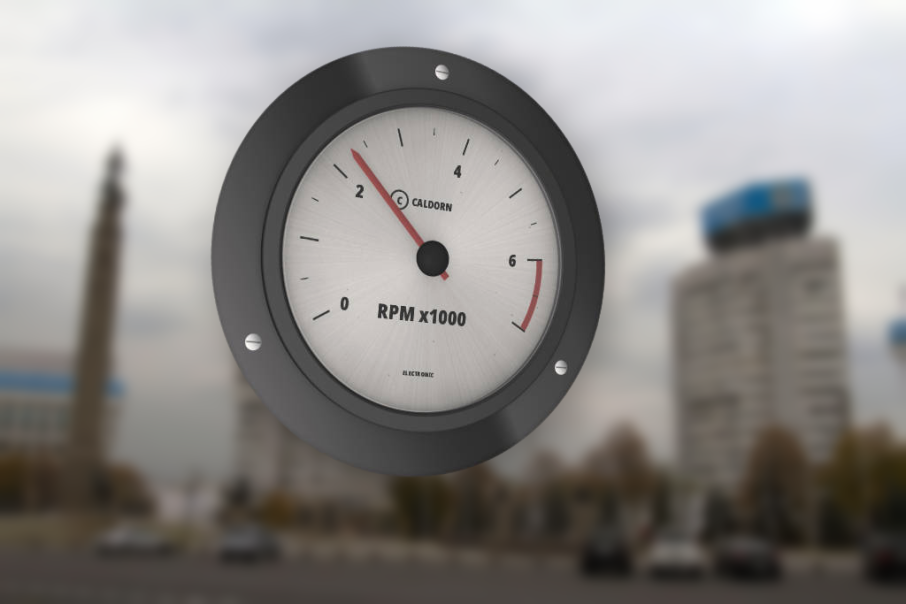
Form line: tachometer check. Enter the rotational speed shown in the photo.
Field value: 2250 rpm
